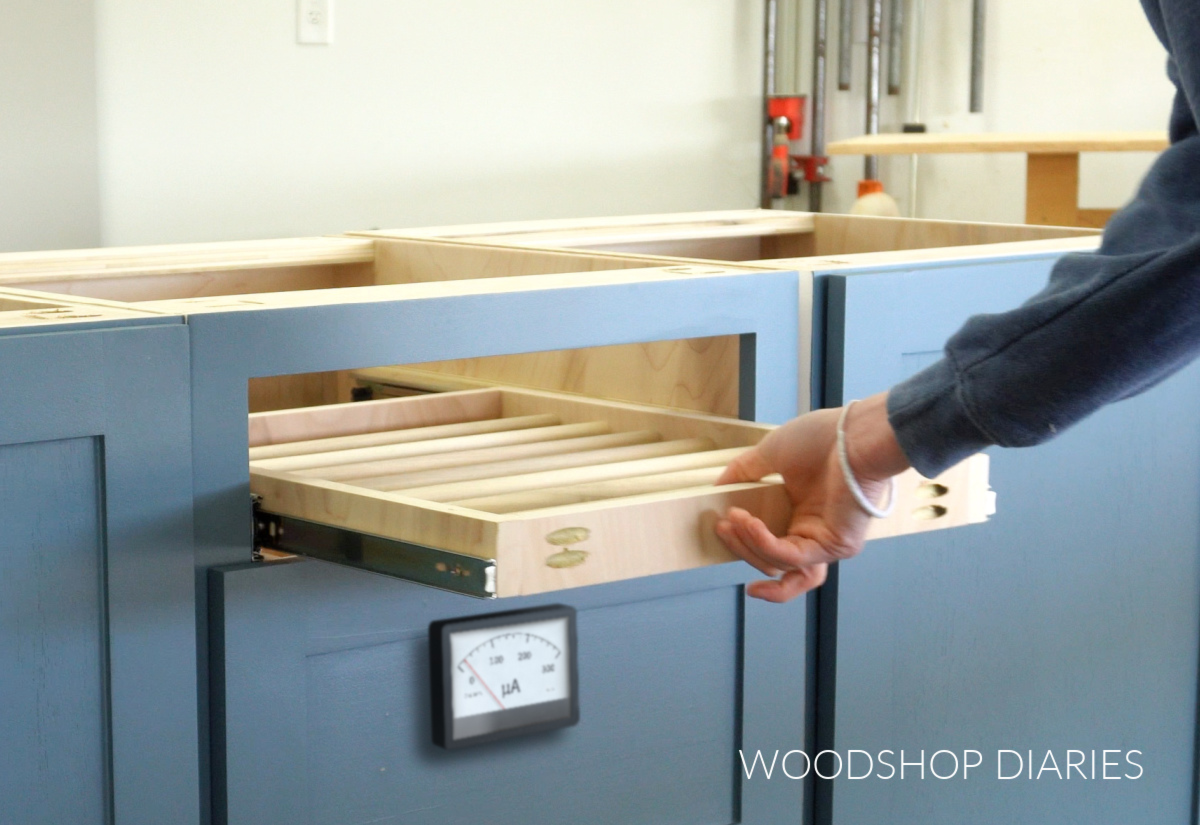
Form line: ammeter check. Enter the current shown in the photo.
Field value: 20 µA
